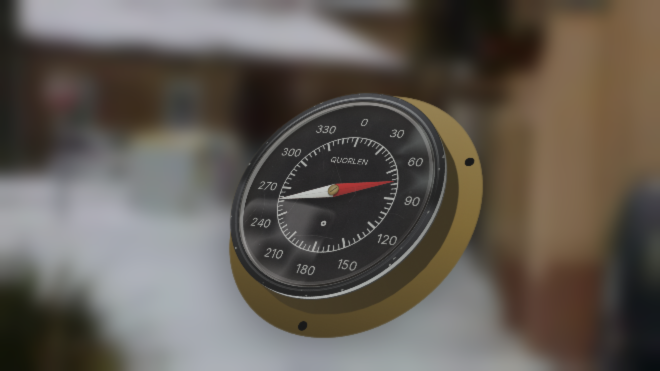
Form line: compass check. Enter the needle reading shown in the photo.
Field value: 75 °
